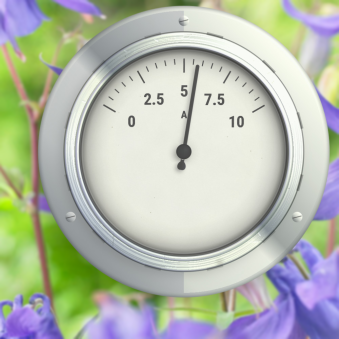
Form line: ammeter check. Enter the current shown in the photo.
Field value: 5.75 A
